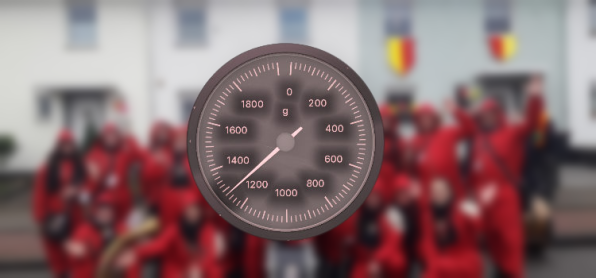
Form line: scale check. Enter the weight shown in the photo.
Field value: 1280 g
